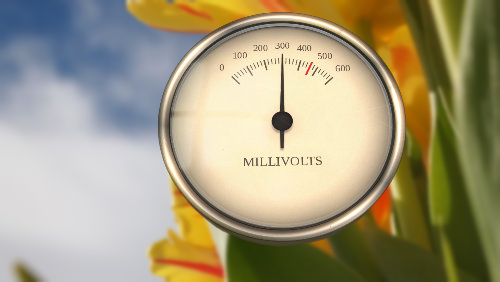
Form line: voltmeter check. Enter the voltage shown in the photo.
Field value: 300 mV
